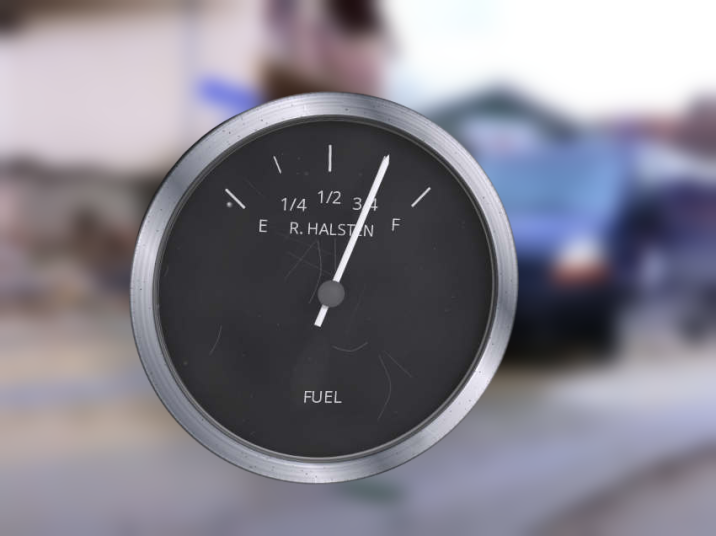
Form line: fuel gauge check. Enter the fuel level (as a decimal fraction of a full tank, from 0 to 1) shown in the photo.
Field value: 0.75
